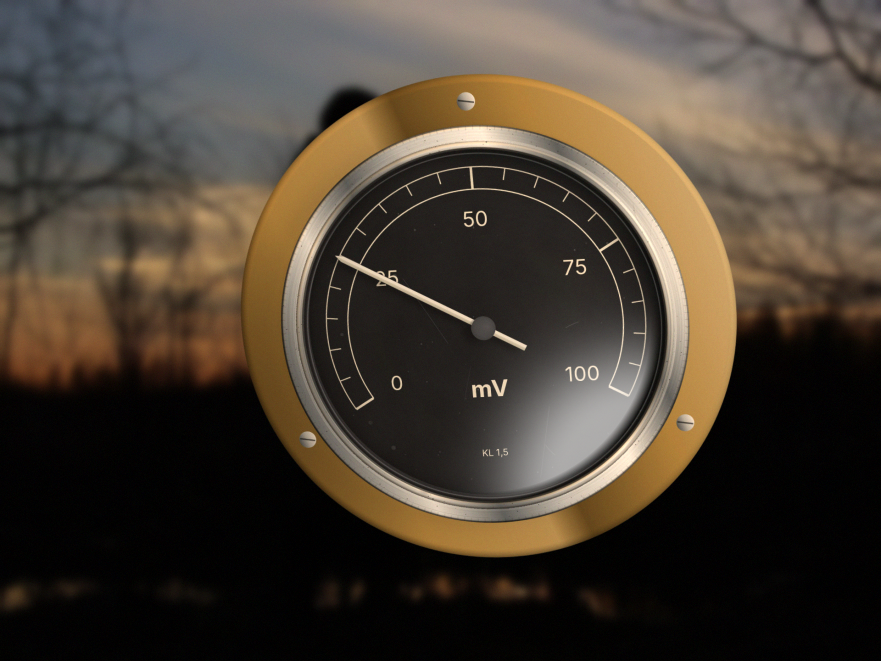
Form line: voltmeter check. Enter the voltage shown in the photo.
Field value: 25 mV
